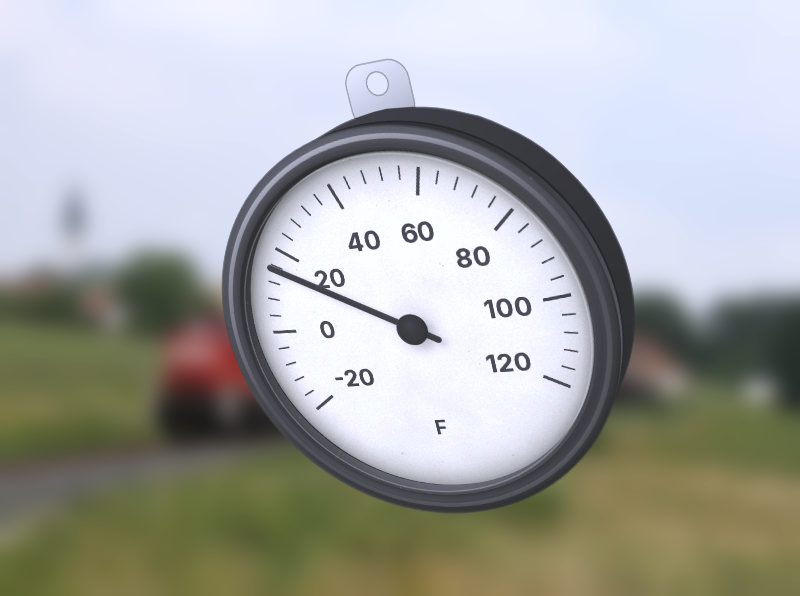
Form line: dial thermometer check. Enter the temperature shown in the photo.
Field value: 16 °F
